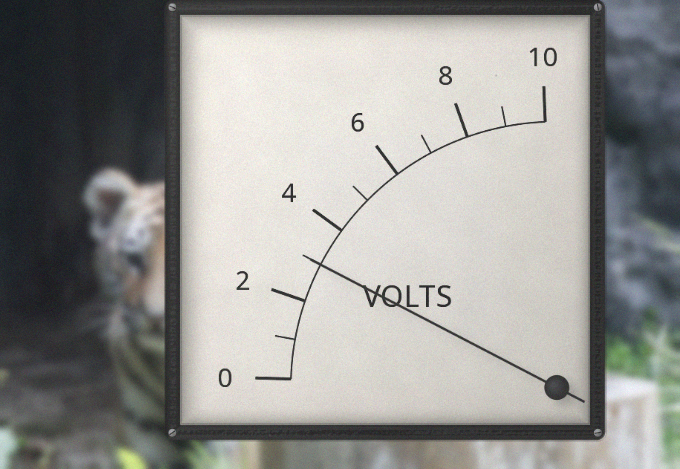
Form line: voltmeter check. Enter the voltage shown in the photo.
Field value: 3 V
